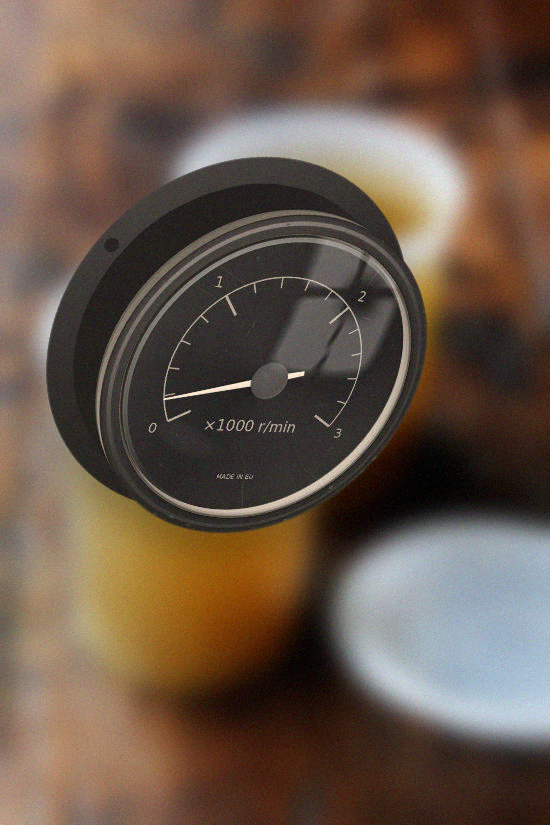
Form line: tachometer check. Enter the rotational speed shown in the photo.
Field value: 200 rpm
